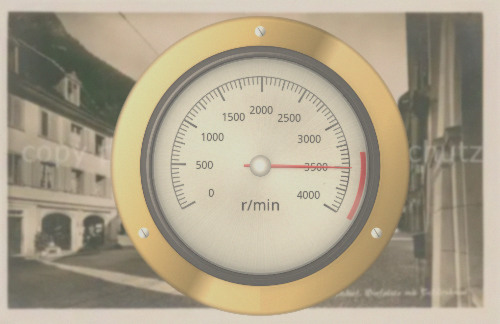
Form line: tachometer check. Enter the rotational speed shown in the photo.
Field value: 3500 rpm
